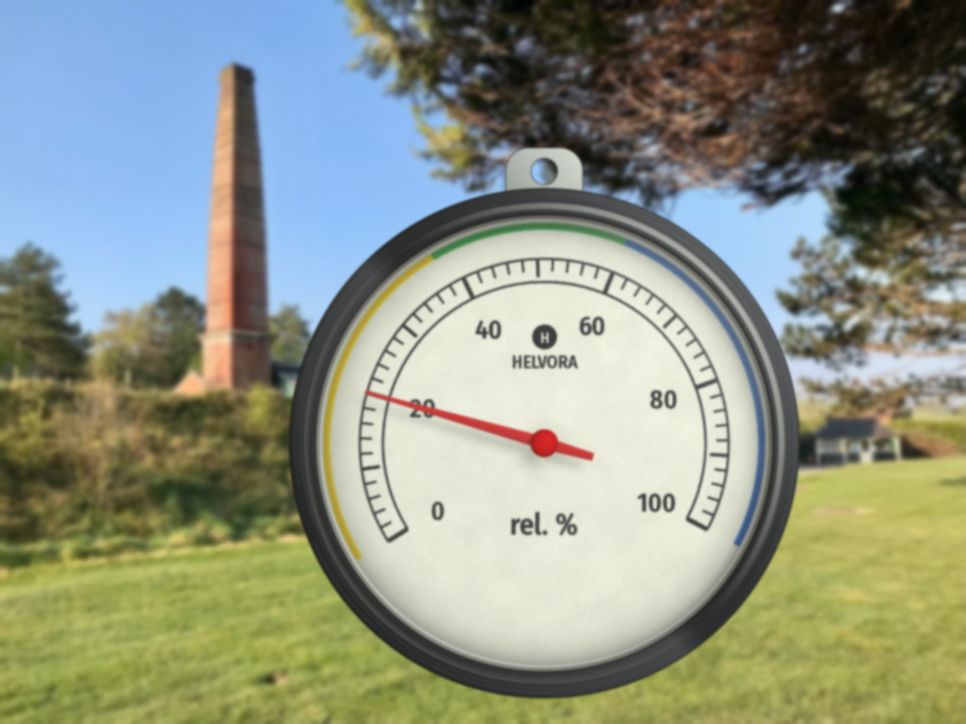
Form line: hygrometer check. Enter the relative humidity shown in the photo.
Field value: 20 %
